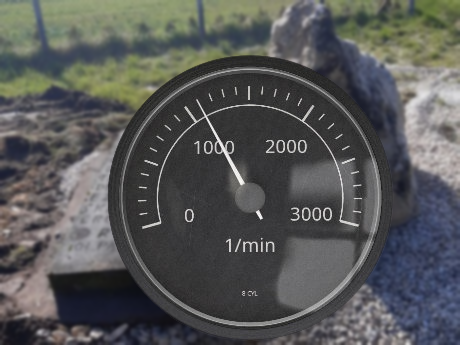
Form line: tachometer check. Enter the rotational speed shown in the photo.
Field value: 1100 rpm
